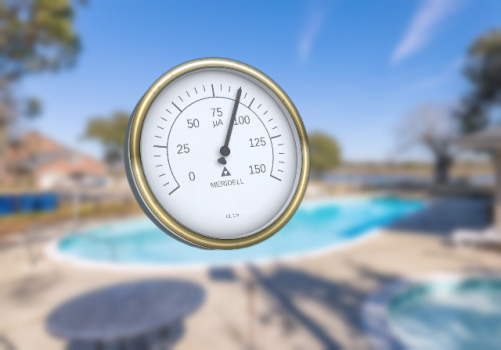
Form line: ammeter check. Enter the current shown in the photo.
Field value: 90 µA
